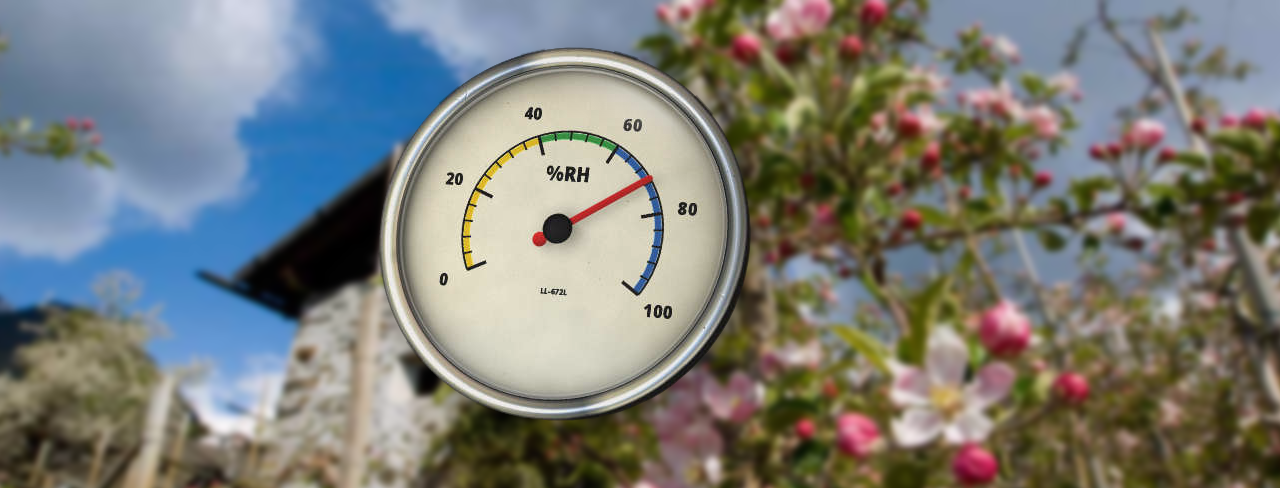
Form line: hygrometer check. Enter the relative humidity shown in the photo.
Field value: 72 %
